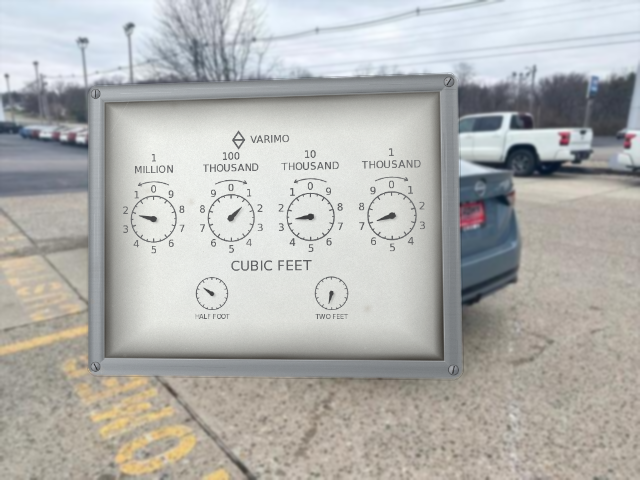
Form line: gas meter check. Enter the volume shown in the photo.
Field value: 212700 ft³
